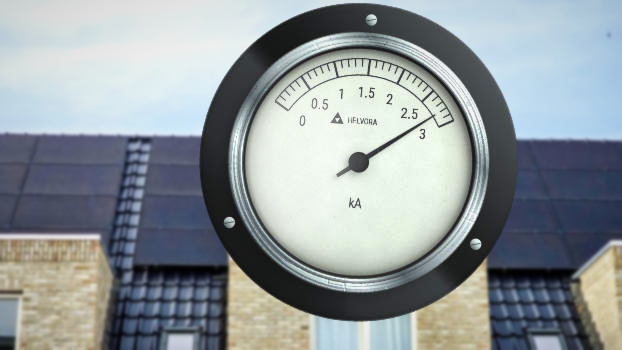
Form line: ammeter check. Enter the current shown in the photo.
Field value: 2.8 kA
